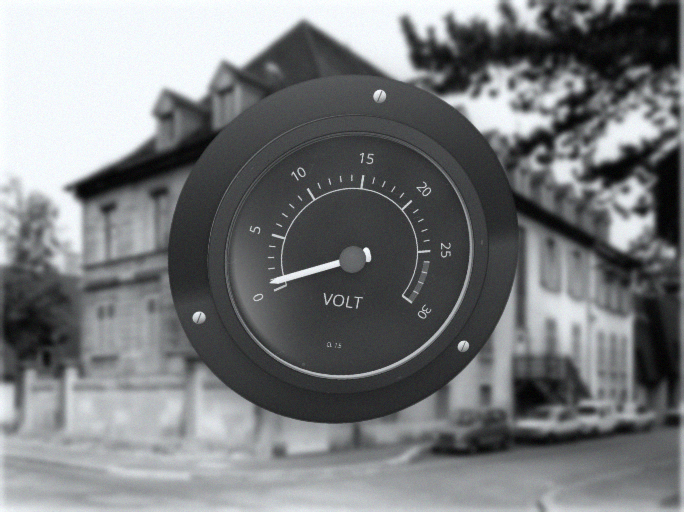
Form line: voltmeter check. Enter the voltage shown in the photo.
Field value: 1 V
